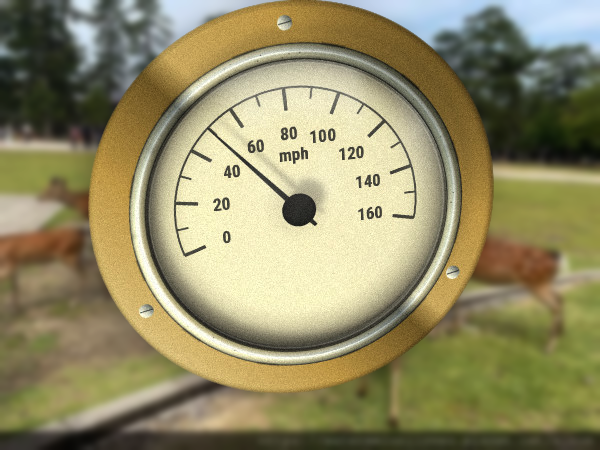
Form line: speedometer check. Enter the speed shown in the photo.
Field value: 50 mph
